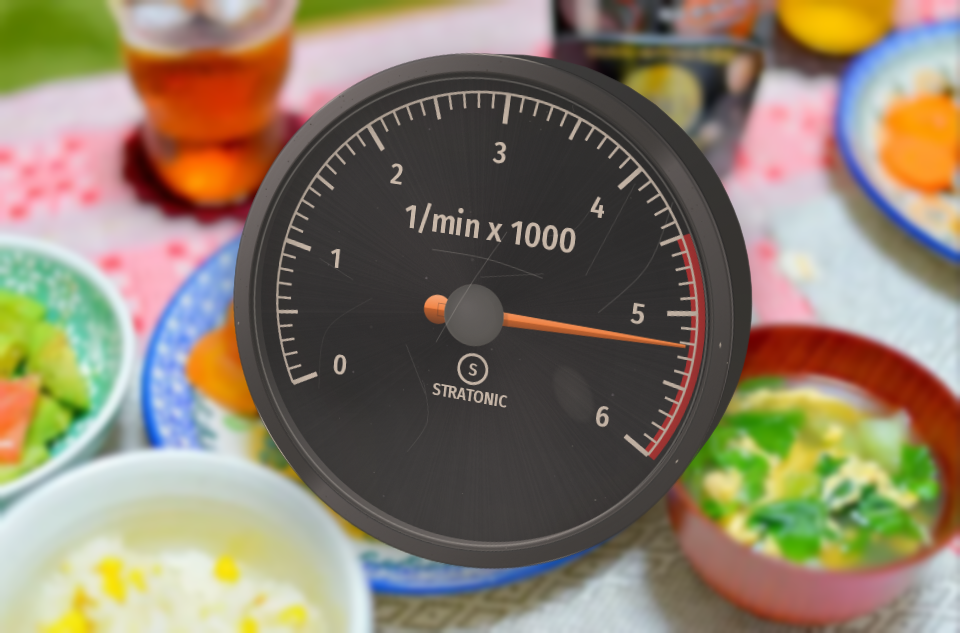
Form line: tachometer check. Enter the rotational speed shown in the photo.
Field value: 5200 rpm
